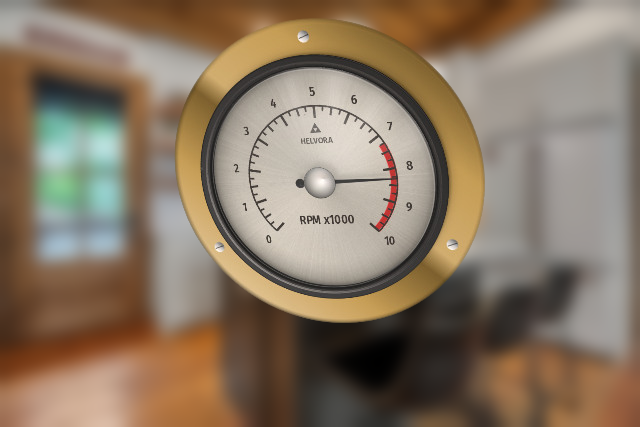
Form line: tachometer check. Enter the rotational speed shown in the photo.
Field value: 8250 rpm
